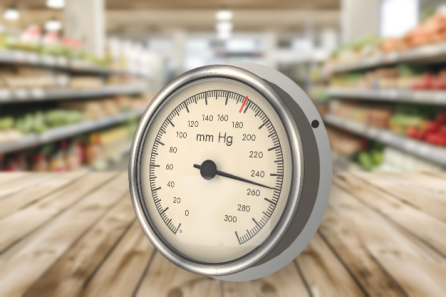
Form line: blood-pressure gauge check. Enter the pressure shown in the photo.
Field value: 250 mmHg
